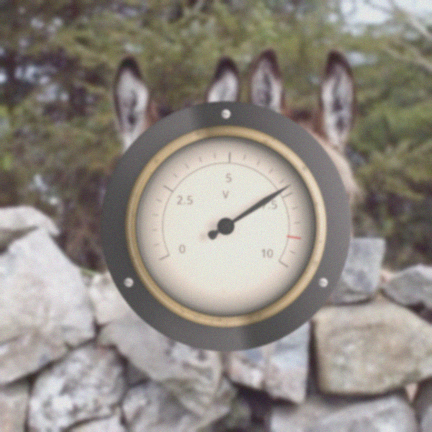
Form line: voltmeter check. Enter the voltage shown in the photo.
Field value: 7.25 V
